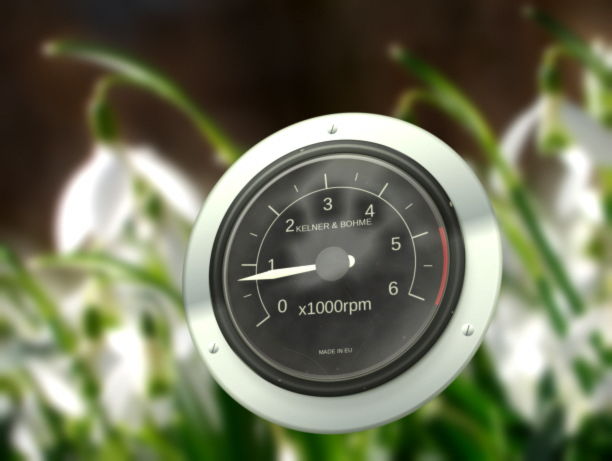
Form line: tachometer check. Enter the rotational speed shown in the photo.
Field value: 750 rpm
